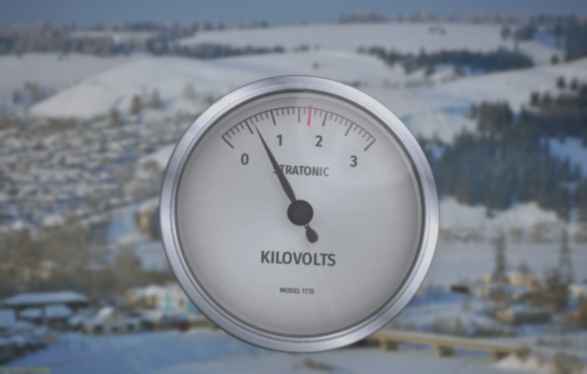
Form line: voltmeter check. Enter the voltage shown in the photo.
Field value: 0.6 kV
